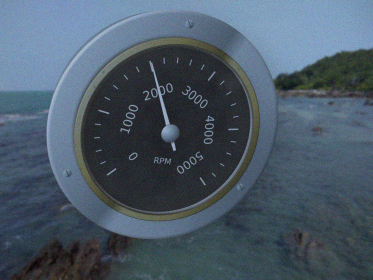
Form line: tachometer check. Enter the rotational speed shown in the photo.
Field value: 2000 rpm
